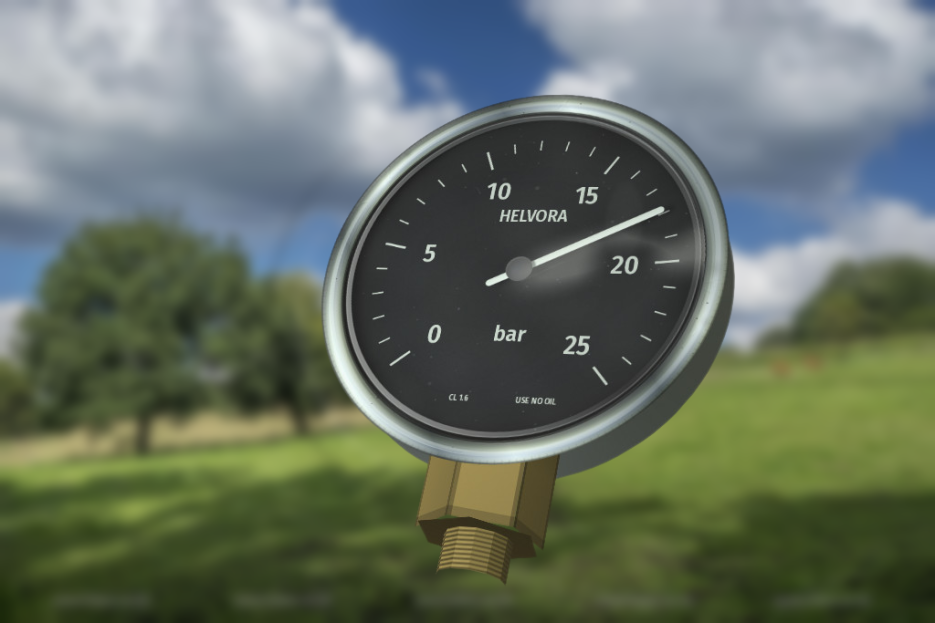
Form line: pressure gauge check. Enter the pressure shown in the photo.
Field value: 18 bar
